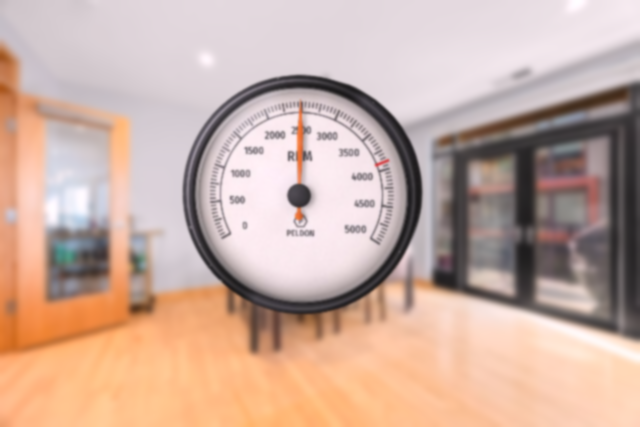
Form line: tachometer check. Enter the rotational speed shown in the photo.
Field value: 2500 rpm
